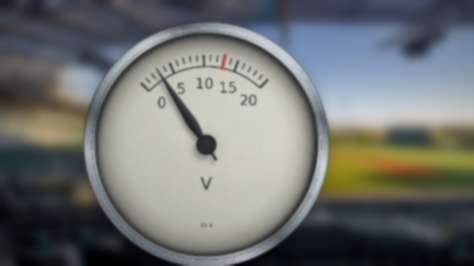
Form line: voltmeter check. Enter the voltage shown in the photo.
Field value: 3 V
